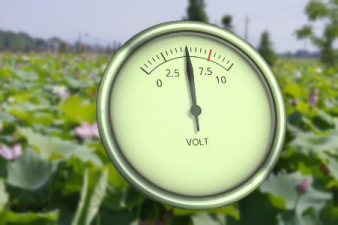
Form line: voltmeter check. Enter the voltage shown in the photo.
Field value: 5 V
